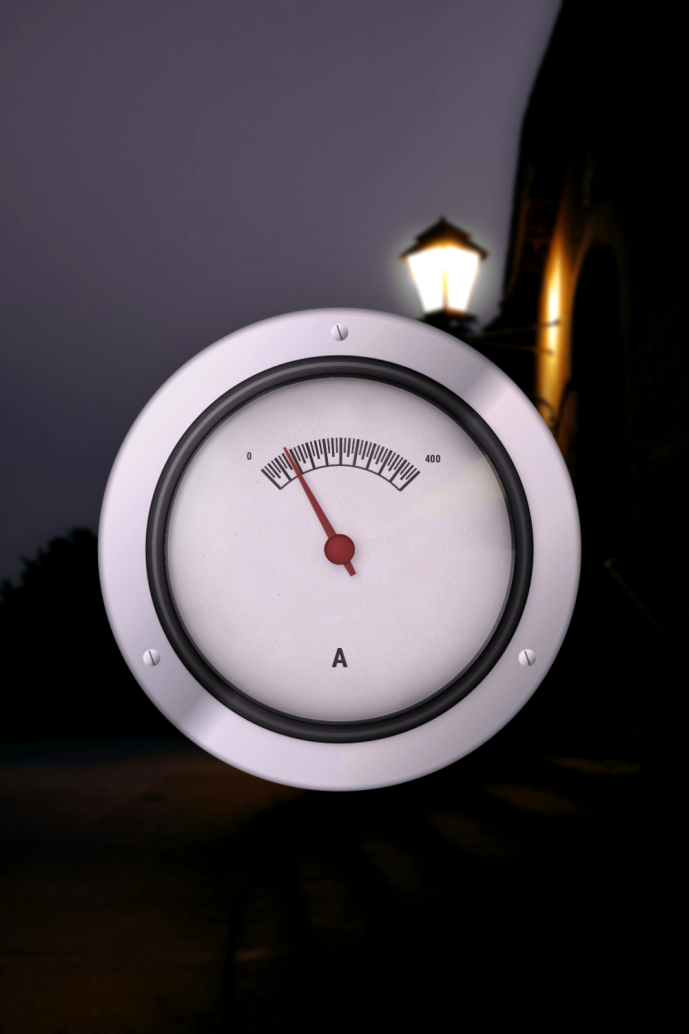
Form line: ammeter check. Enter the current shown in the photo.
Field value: 70 A
